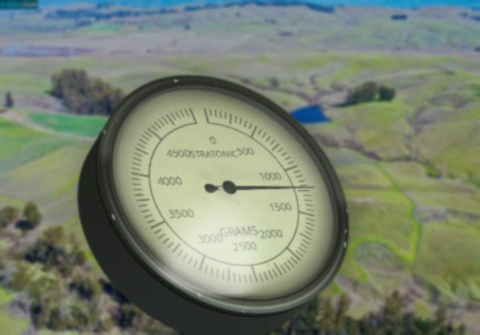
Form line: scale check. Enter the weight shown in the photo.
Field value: 1250 g
